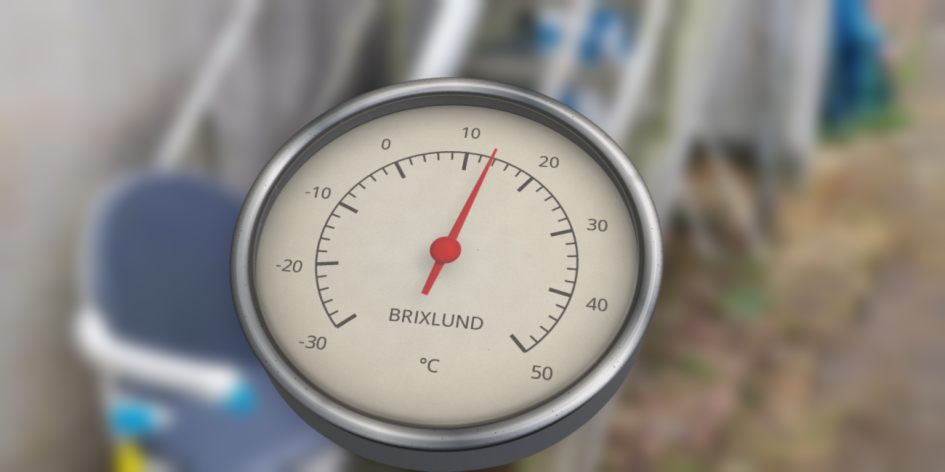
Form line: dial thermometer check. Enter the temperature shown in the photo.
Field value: 14 °C
